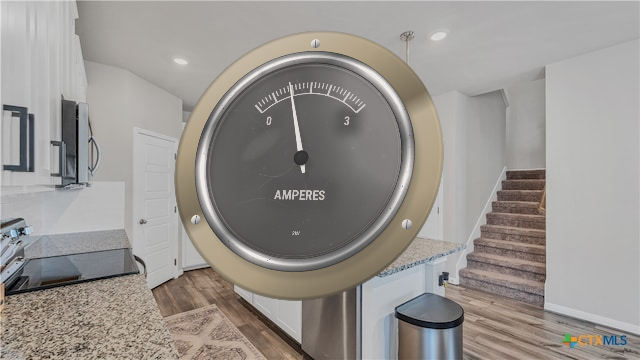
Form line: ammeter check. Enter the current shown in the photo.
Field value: 1 A
